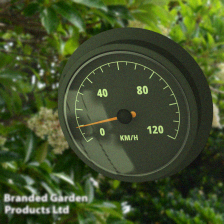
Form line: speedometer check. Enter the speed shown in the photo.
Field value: 10 km/h
